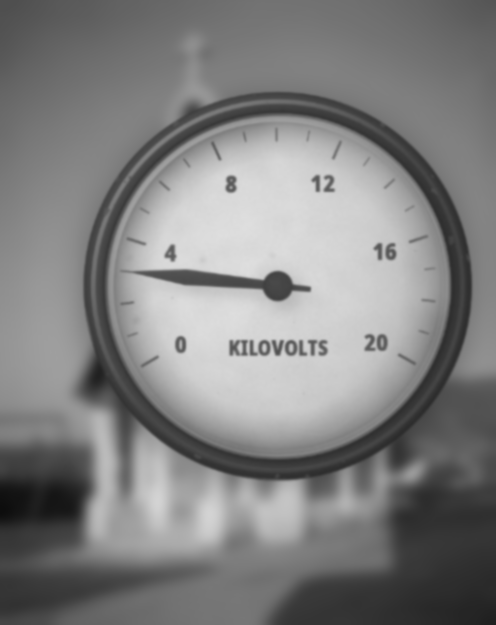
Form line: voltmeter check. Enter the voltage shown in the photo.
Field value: 3 kV
